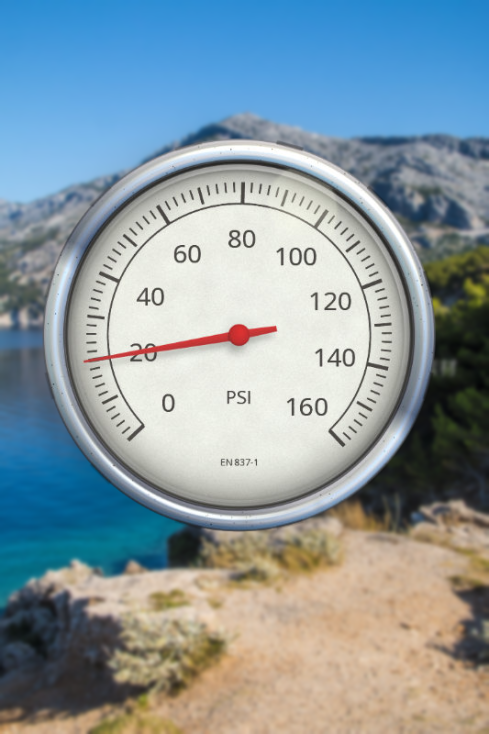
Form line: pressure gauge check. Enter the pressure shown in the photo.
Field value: 20 psi
